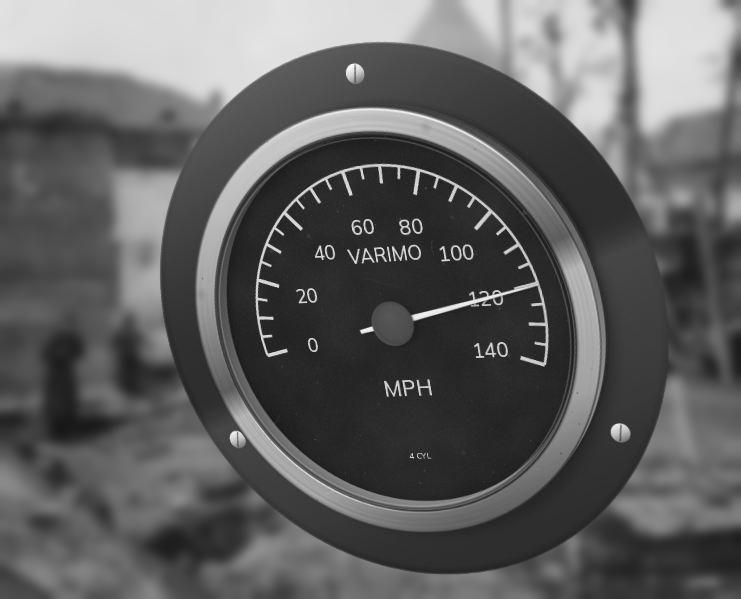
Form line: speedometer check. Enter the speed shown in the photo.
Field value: 120 mph
